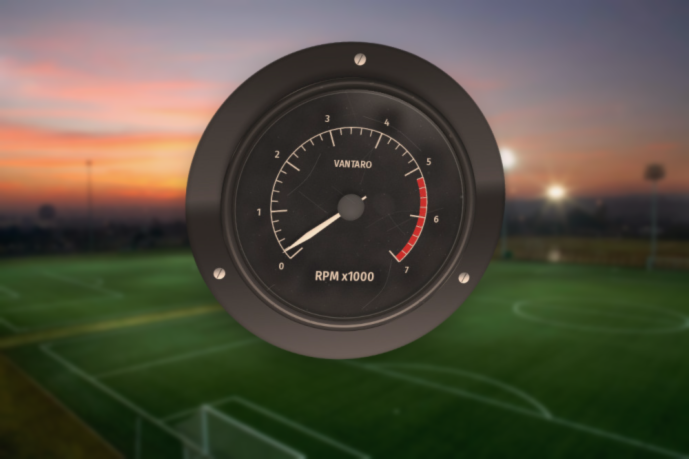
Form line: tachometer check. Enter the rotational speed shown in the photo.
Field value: 200 rpm
